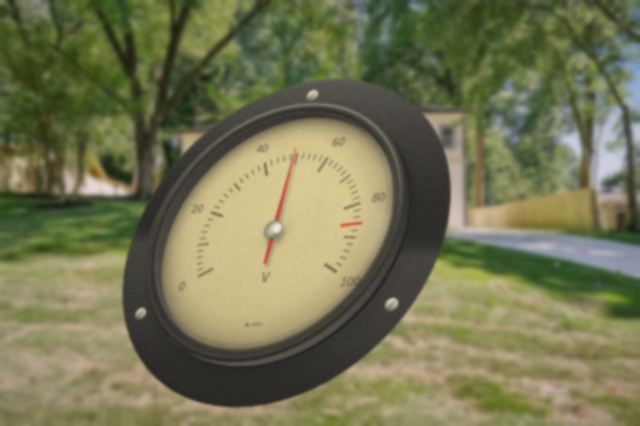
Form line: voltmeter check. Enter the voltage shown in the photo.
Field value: 50 V
